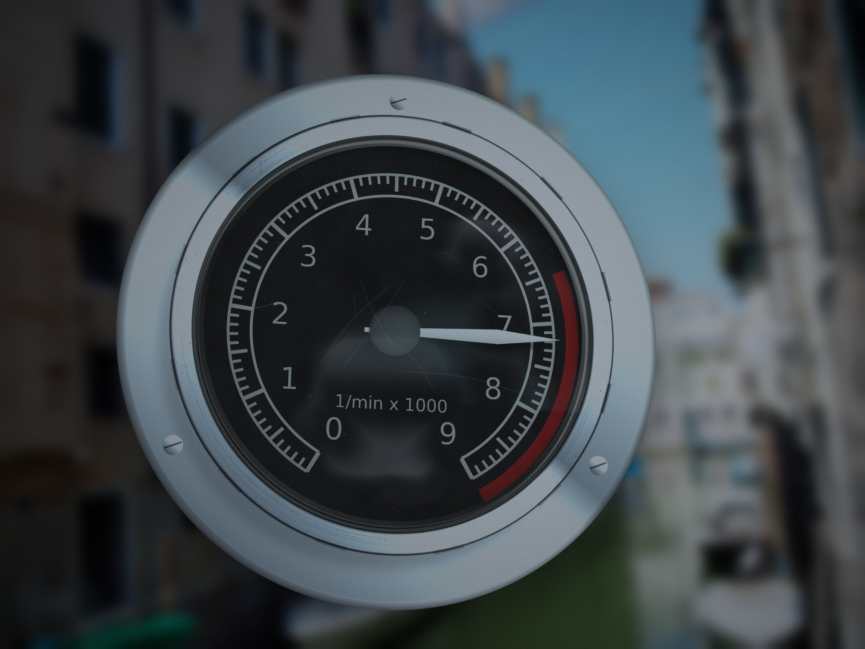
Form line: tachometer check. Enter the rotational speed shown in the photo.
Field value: 7200 rpm
